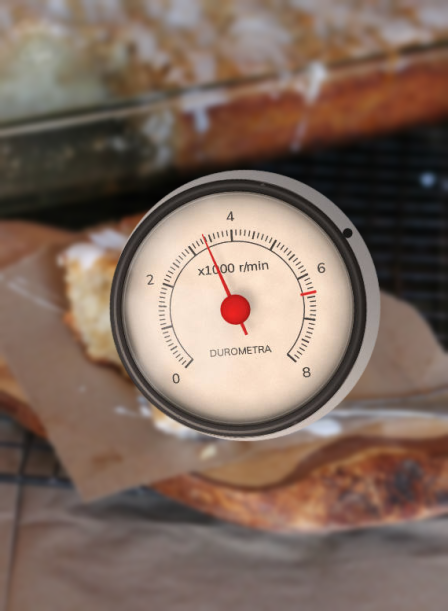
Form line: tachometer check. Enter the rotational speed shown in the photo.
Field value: 3400 rpm
